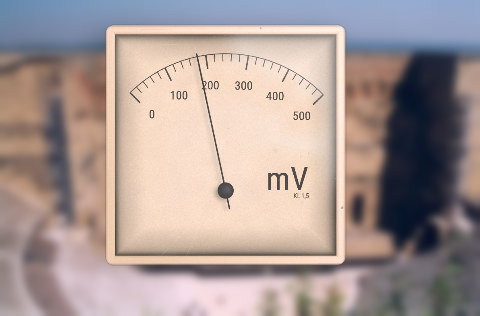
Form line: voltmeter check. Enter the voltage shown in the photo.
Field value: 180 mV
